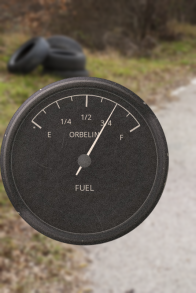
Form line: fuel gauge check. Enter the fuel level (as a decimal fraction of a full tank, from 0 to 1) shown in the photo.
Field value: 0.75
